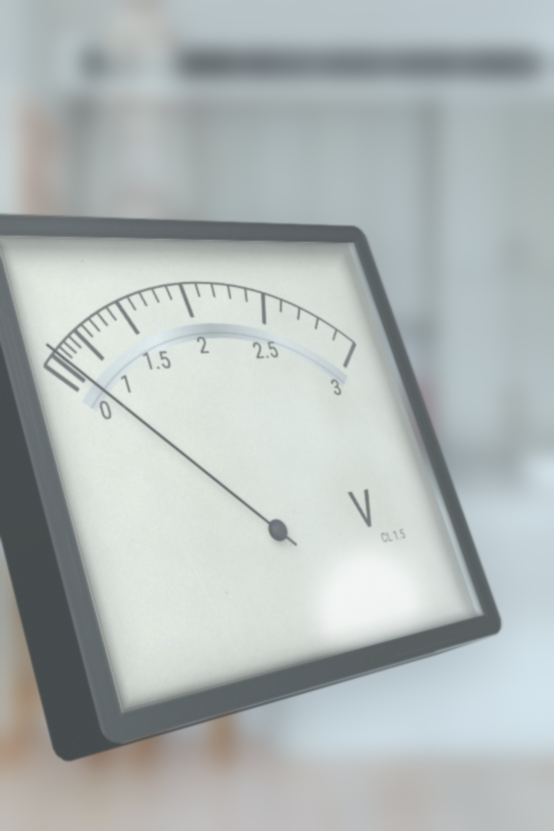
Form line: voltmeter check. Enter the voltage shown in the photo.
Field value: 0.5 V
